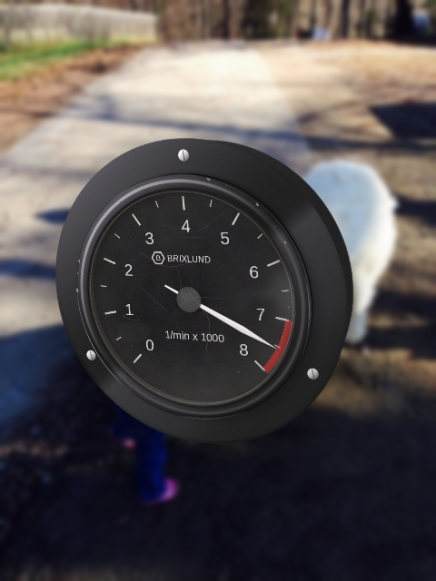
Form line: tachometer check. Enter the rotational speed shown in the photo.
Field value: 7500 rpm
